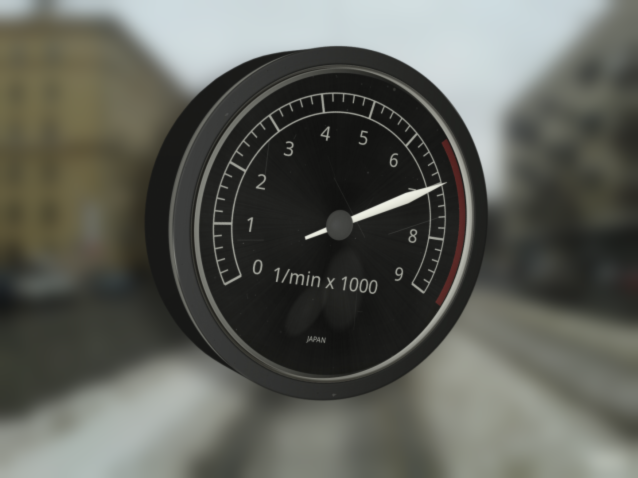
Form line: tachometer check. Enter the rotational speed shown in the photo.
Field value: 7000 rpm
